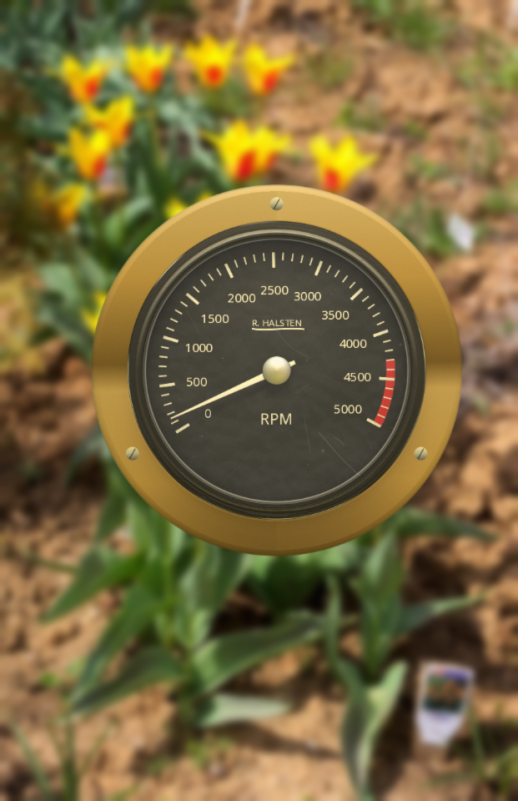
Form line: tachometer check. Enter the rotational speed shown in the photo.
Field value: 150 rpm
